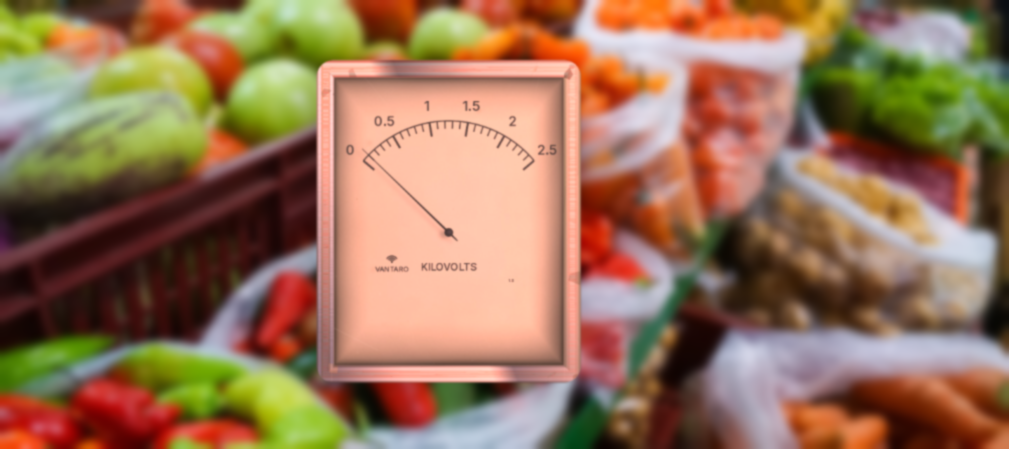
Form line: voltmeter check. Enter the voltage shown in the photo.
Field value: 0.1 kV
